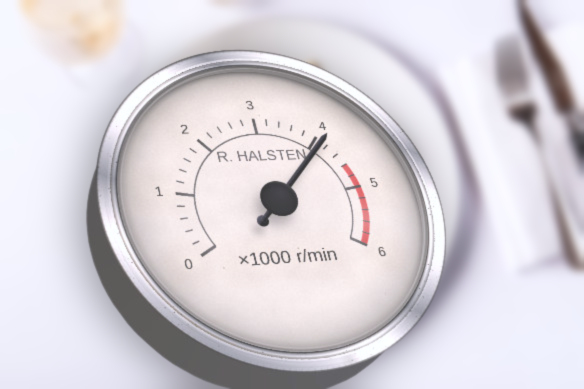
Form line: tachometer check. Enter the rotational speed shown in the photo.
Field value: 4100 rpm
